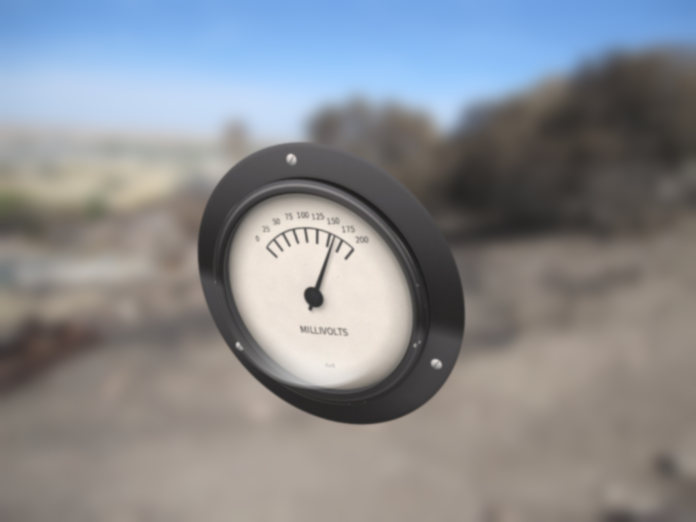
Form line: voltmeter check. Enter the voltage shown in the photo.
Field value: 162.5 mV
